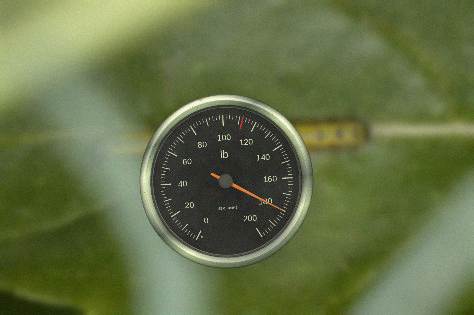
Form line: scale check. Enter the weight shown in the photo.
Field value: 180 lb
